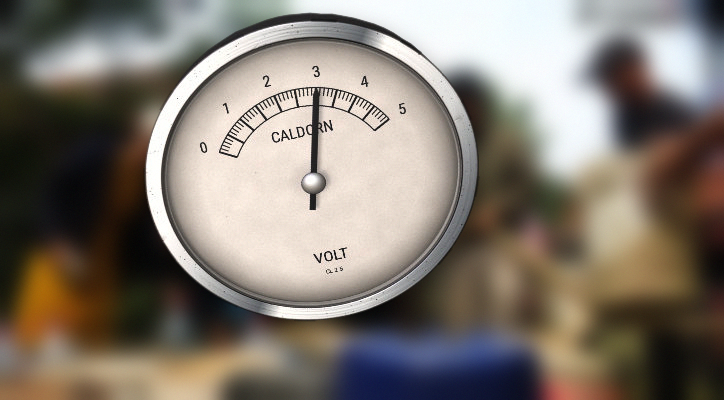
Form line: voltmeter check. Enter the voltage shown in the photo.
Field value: 3 V
